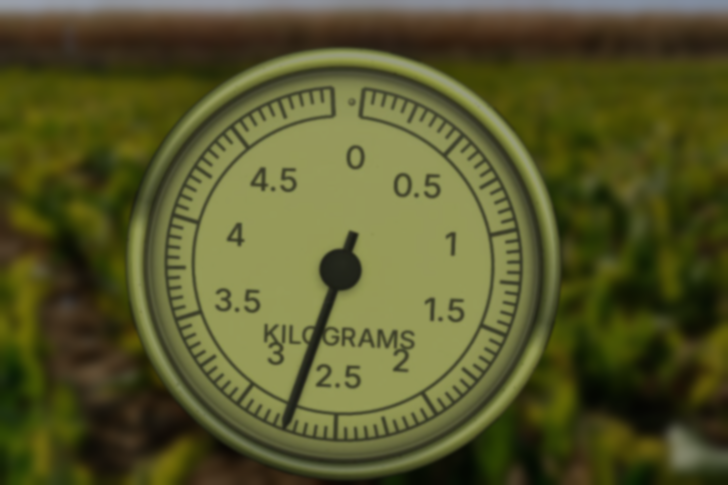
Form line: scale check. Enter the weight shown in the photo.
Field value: 2.75 kg
